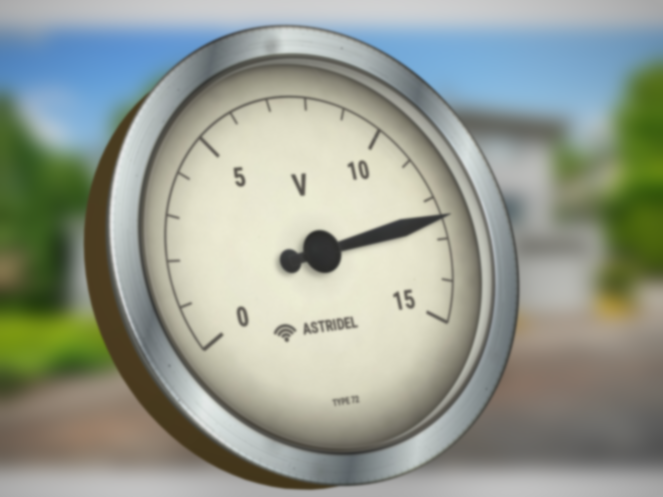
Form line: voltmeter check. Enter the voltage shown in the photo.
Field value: 12.5 V
